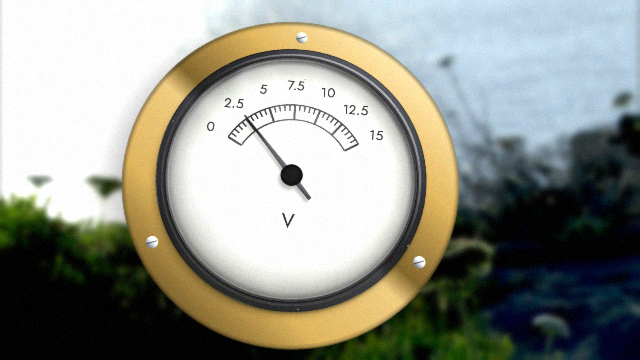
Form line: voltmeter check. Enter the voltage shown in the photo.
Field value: 2.5 V
